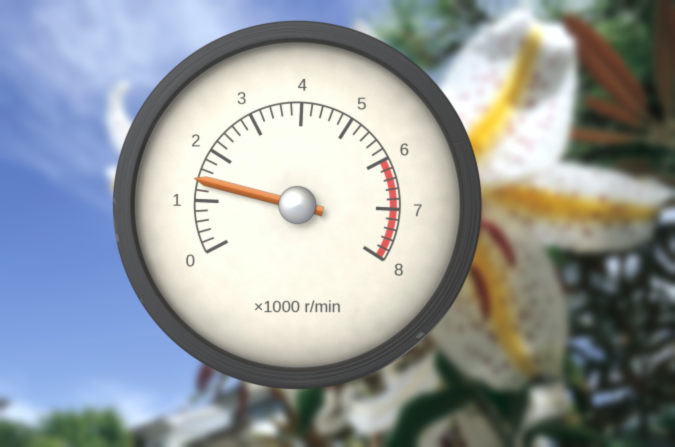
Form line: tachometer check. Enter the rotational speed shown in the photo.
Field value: 1400 rpm
